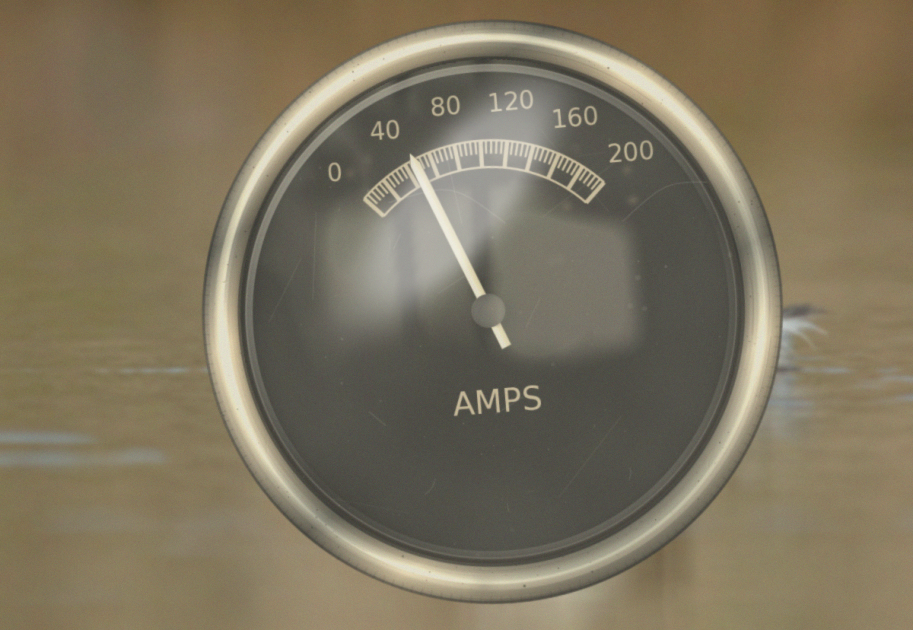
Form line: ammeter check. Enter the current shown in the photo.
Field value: 48 A
